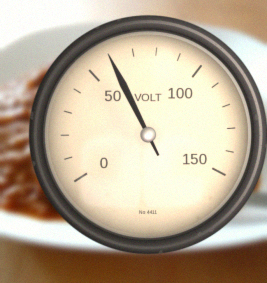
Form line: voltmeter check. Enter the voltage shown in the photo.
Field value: 60 V
